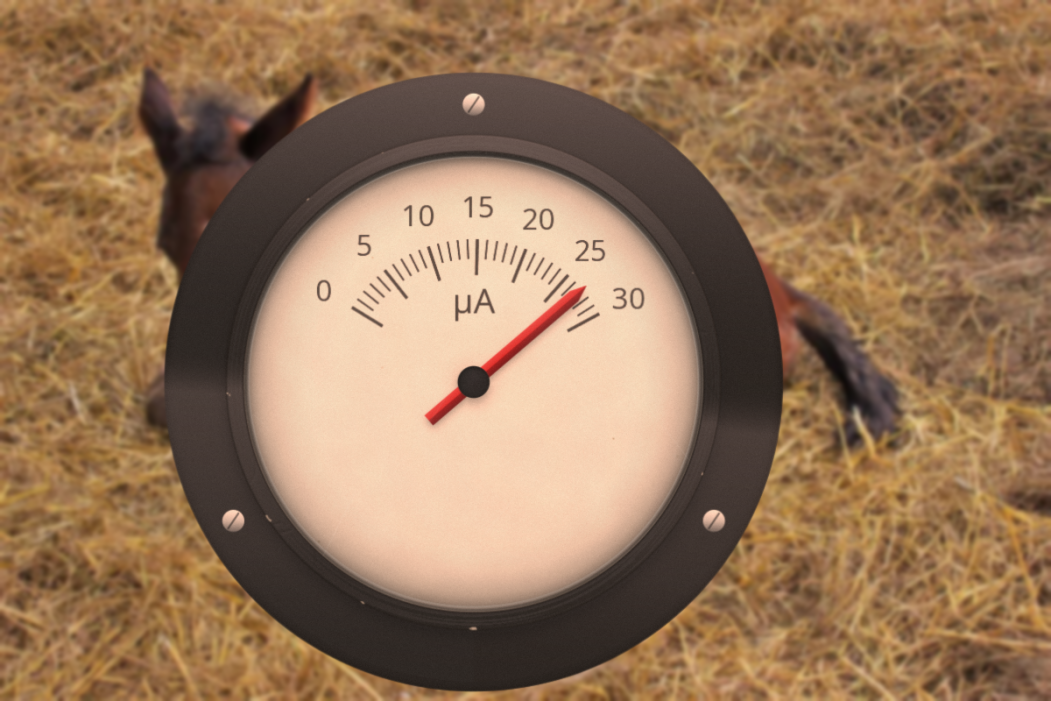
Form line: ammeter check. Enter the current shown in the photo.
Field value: 27 µA
